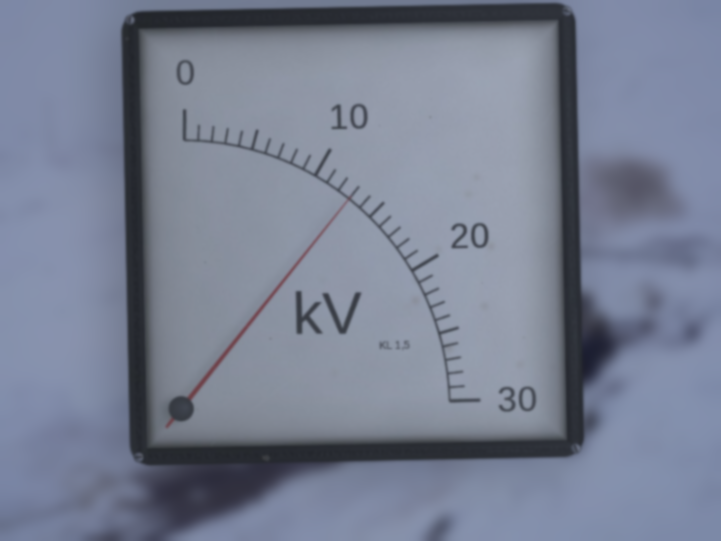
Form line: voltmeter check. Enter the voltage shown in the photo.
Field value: 13 kV
